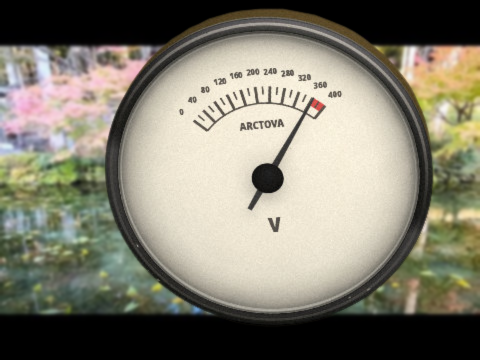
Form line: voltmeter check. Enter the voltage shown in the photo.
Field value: 360 V
